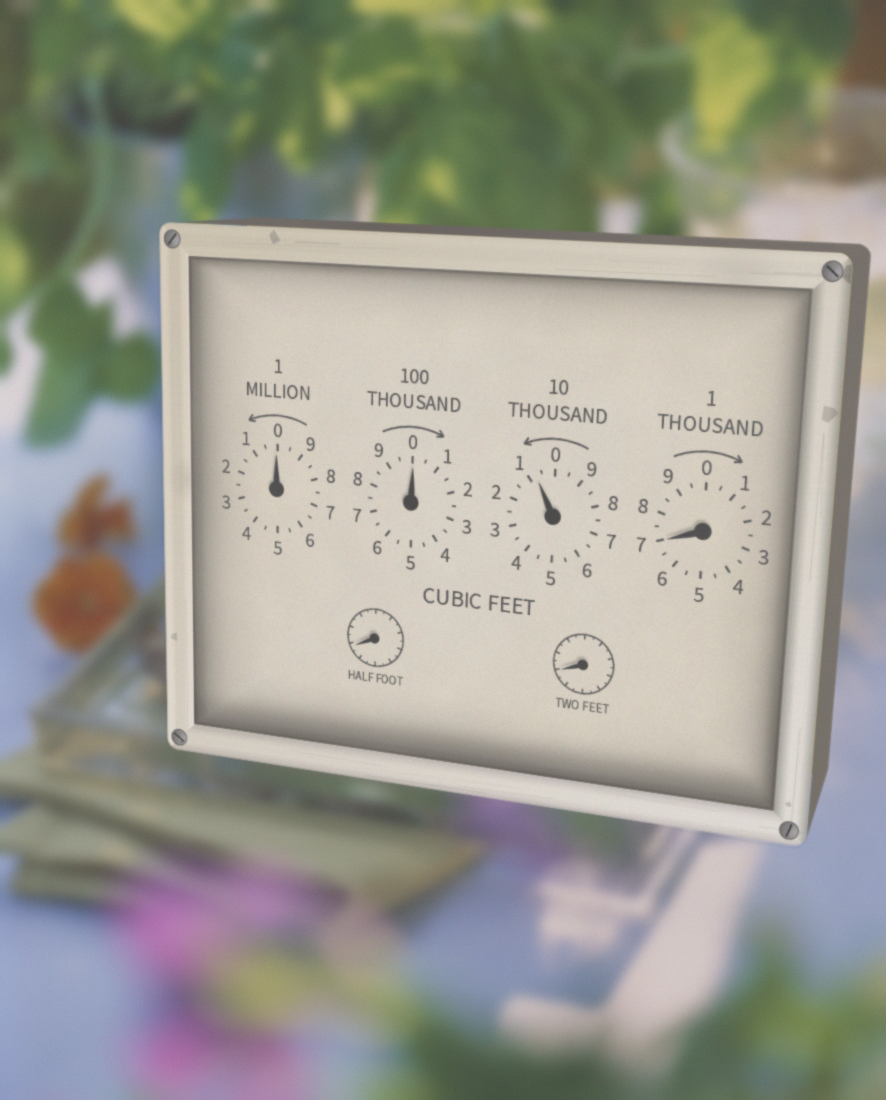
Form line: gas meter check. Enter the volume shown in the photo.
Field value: 700 ft³
